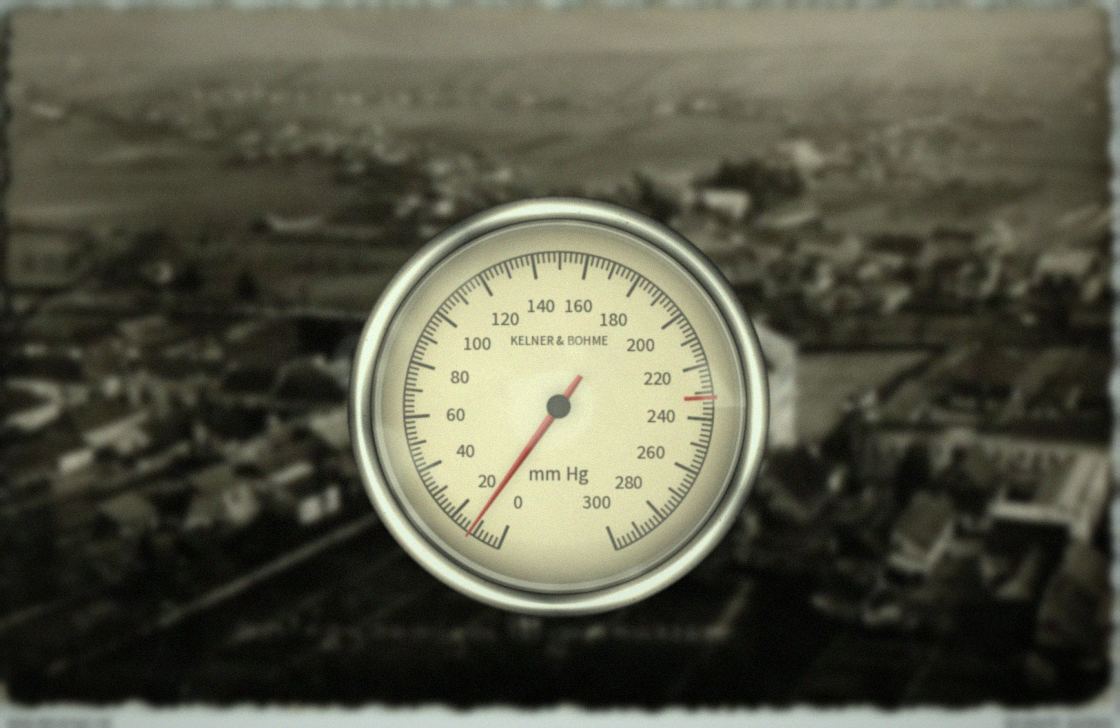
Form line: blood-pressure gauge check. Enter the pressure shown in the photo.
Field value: 12 mmHg
